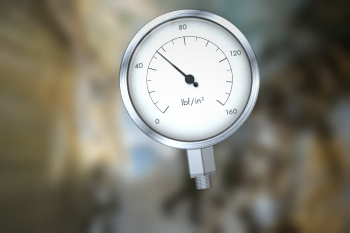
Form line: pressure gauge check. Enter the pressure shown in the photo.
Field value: 55 psi
